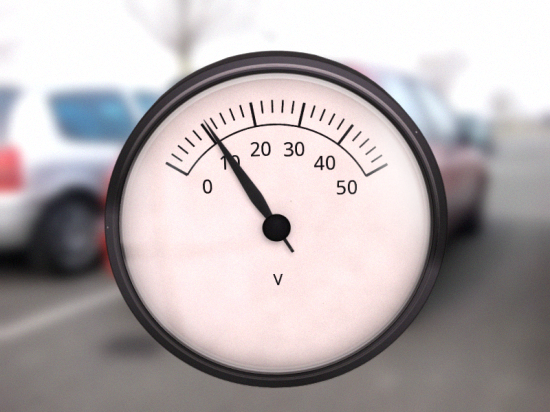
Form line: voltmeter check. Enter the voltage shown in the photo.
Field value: 11 V
